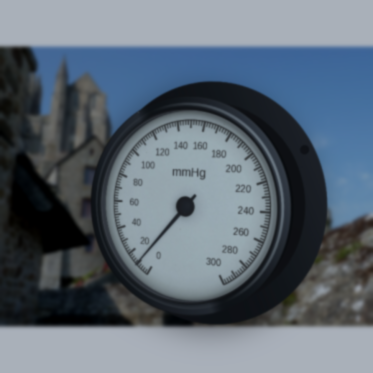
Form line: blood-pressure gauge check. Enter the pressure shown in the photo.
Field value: 10 mmHg
